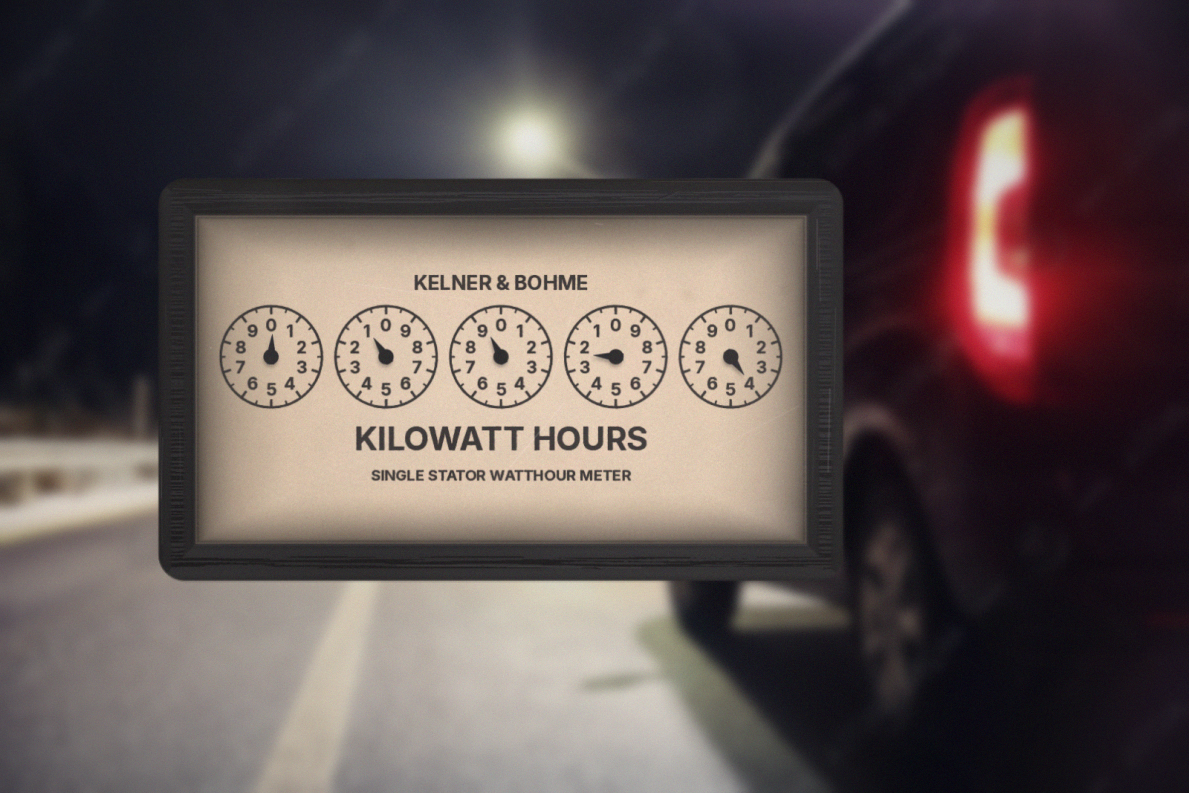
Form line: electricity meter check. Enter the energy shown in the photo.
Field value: 924 kWh
